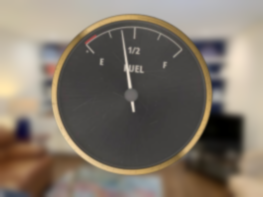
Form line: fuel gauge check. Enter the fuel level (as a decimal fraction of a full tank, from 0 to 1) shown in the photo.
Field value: 0.375
